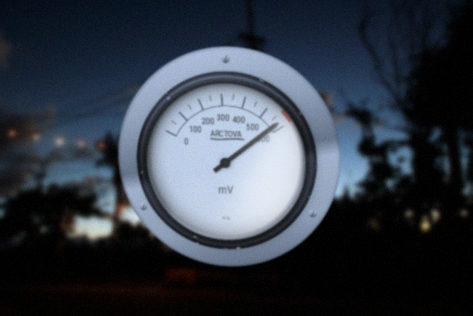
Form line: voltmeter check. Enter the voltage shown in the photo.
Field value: 575 mV
